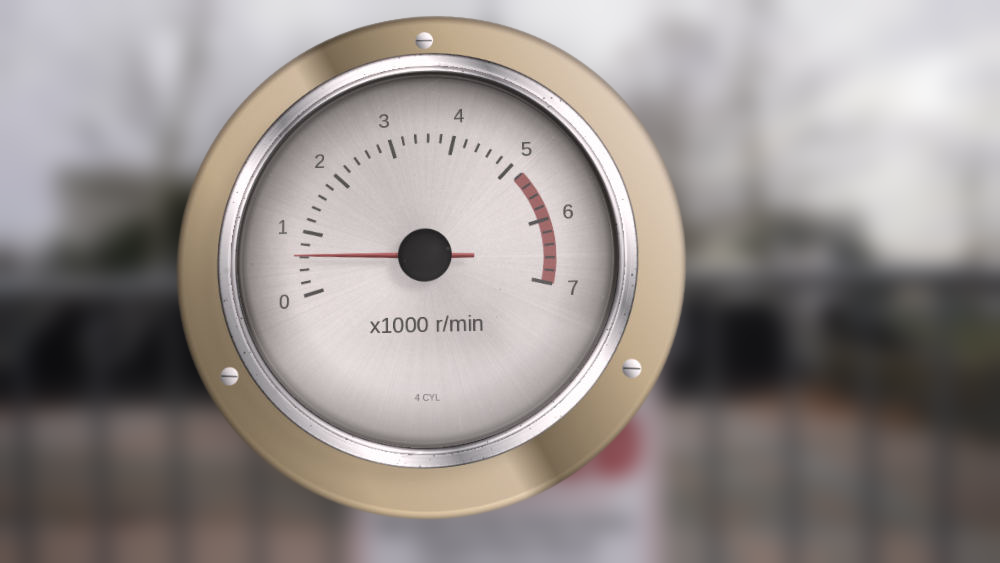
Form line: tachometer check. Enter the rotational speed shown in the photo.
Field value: 600 rpm
